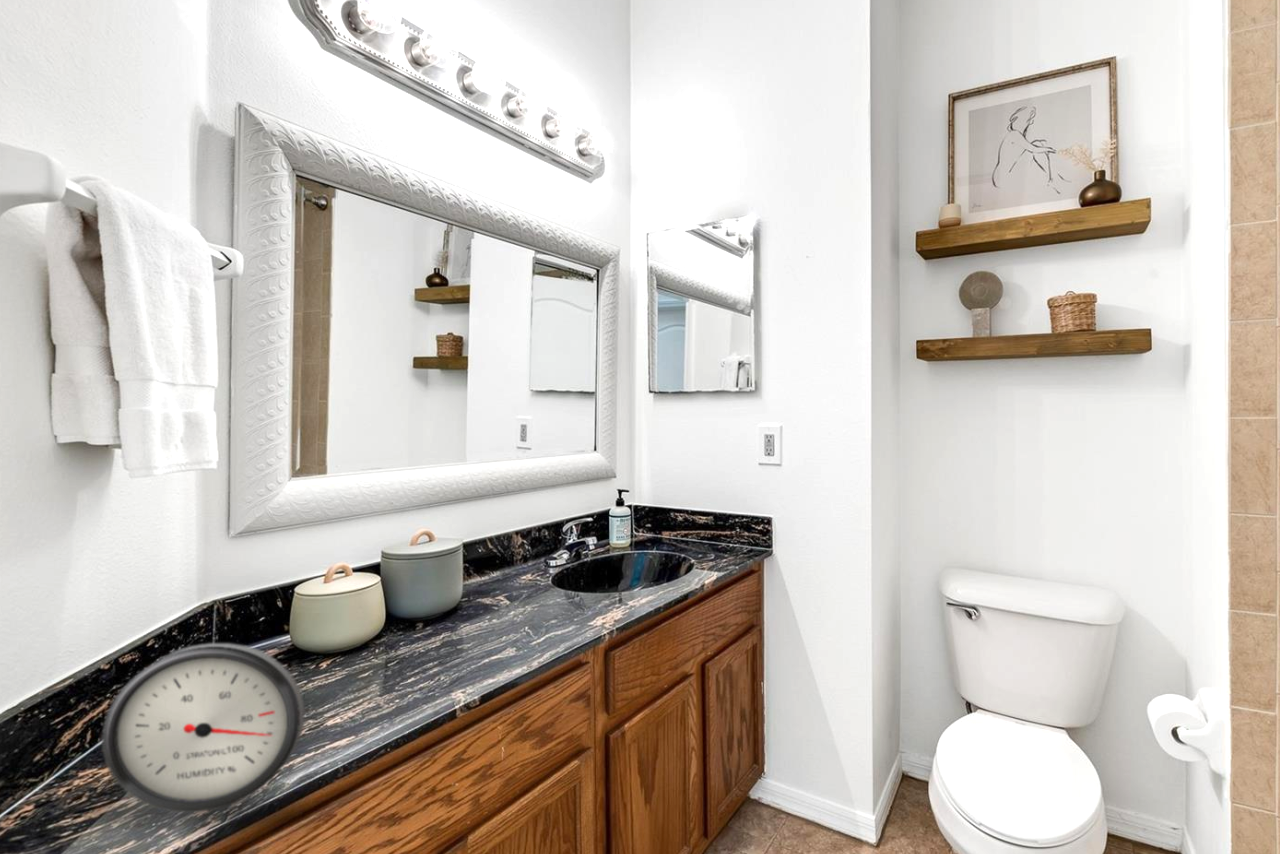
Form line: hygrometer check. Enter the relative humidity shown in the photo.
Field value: 88 %
